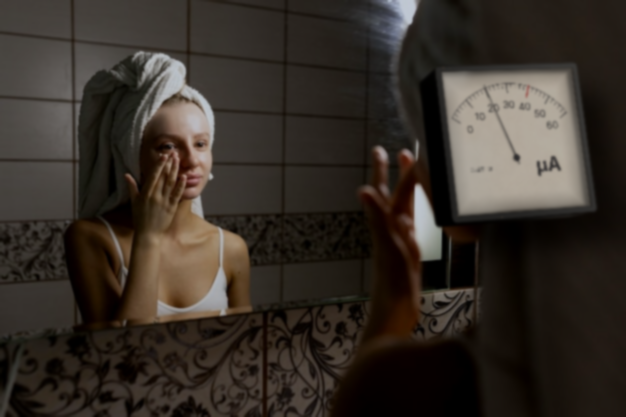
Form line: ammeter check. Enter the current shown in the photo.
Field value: 20 µA
